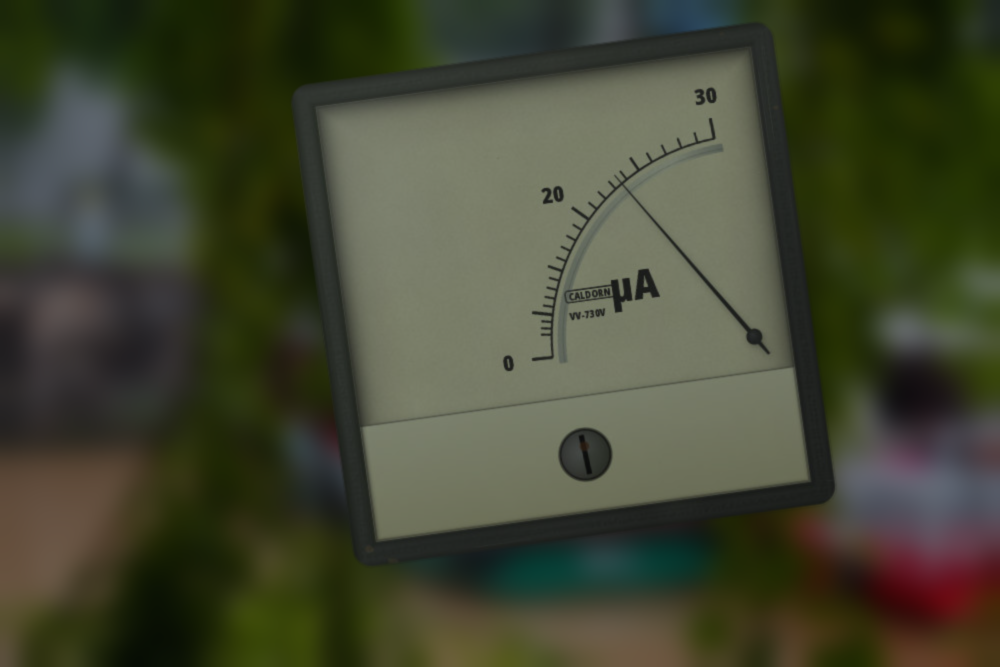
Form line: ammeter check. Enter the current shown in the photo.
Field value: 23.5 µA
